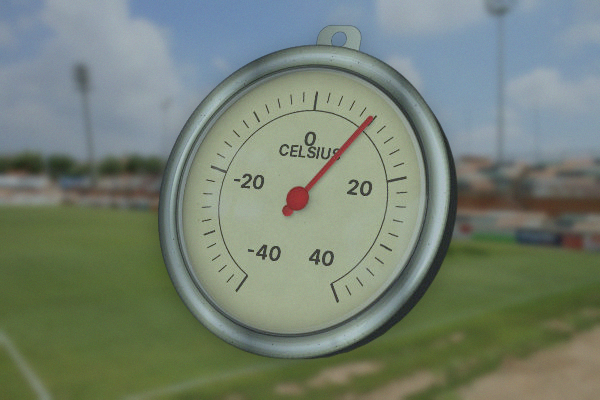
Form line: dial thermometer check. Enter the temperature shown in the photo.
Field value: 10 °C
